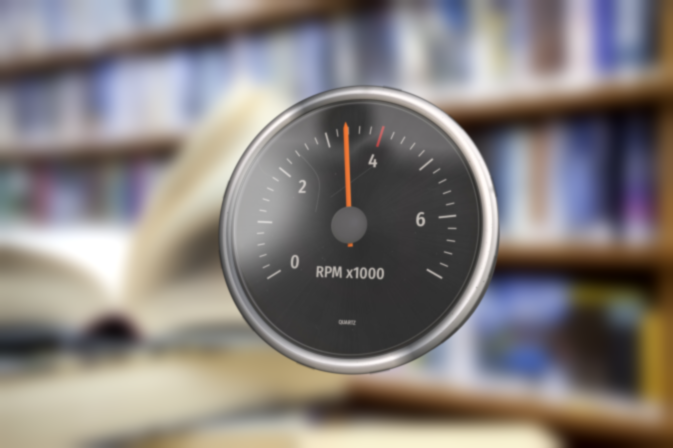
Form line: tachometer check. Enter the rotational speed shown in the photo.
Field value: 3400 rpm
